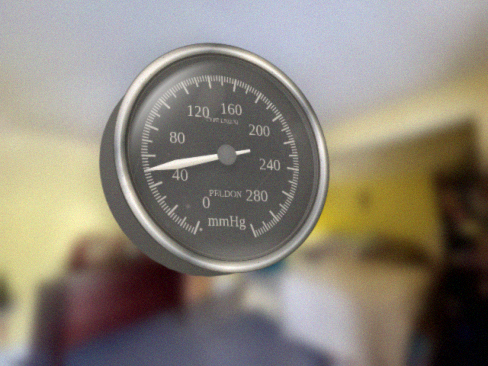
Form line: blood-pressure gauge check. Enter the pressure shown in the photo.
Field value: 50 mmHg
